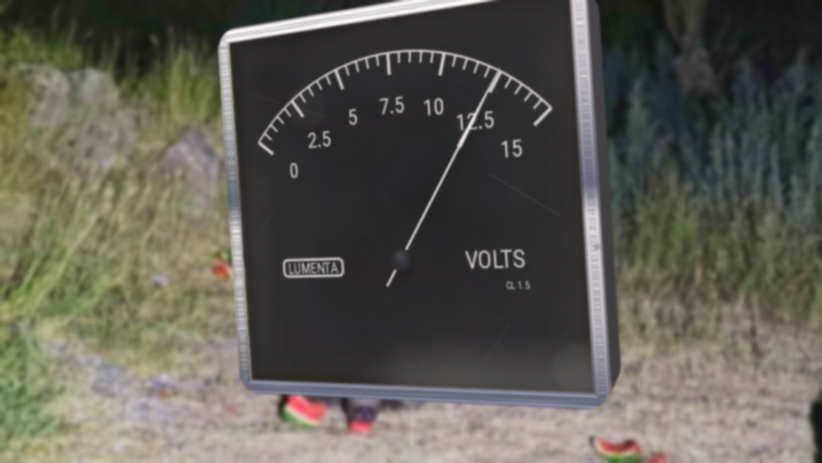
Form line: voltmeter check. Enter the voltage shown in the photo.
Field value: 12.5 V
